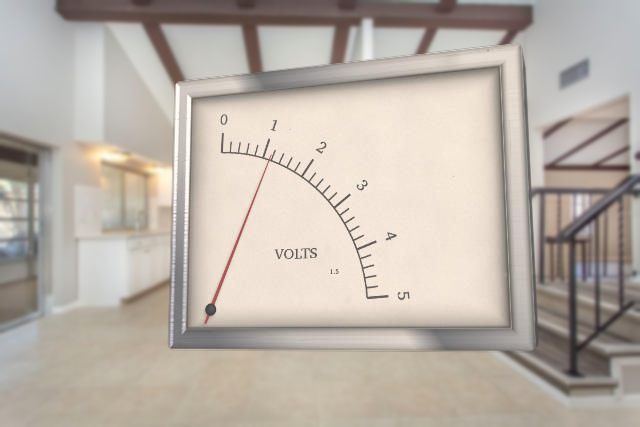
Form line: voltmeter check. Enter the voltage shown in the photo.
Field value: 1.2 V
